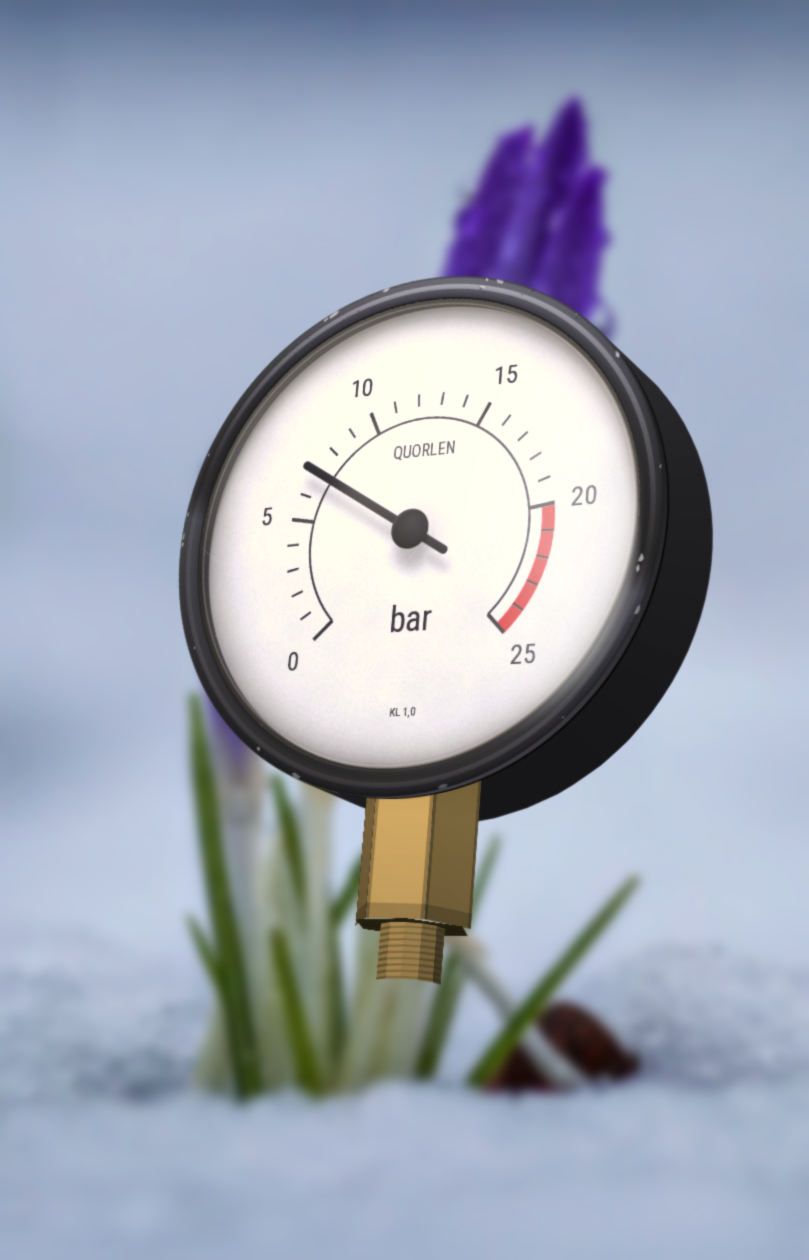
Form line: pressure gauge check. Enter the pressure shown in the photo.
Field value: 7 bar
